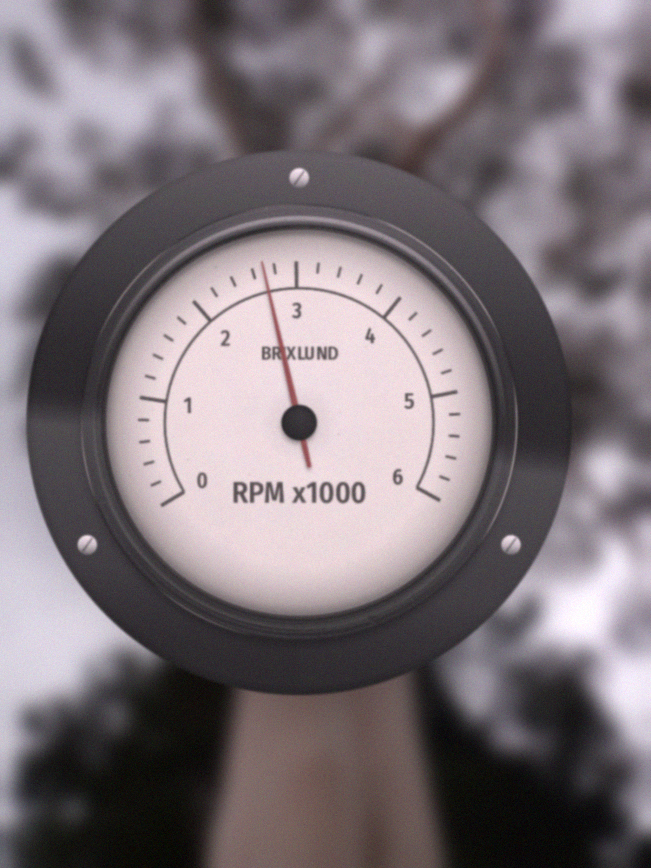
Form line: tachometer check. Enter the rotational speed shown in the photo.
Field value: 2700 rpm
